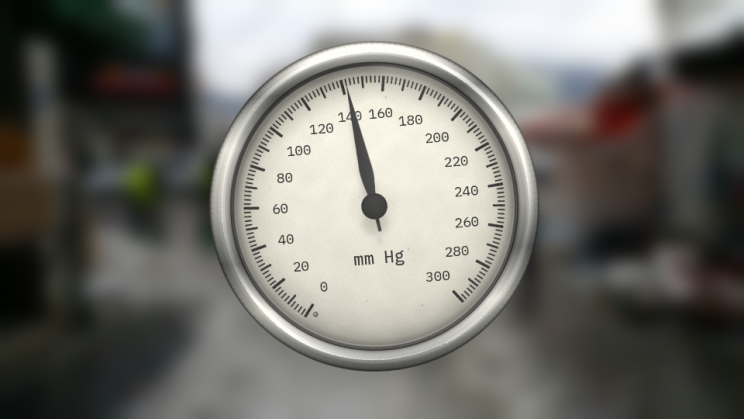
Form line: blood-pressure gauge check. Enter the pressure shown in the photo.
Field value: 142 mmHg
